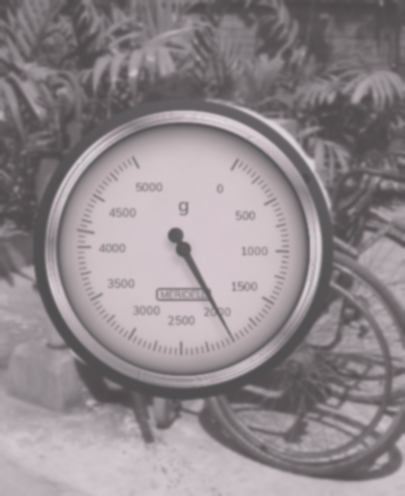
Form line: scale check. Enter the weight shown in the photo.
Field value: 2000 g
